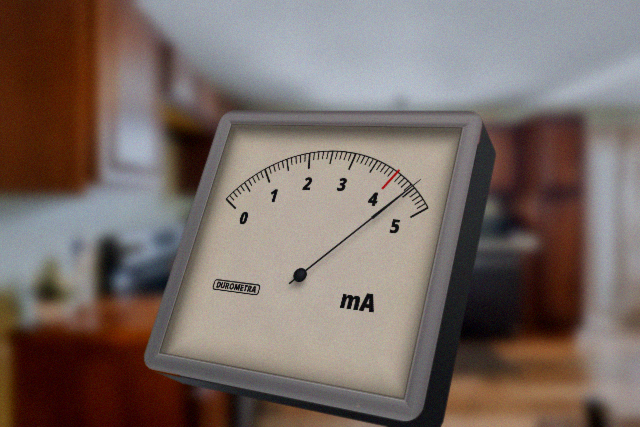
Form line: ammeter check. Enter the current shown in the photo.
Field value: 4.5 mA
